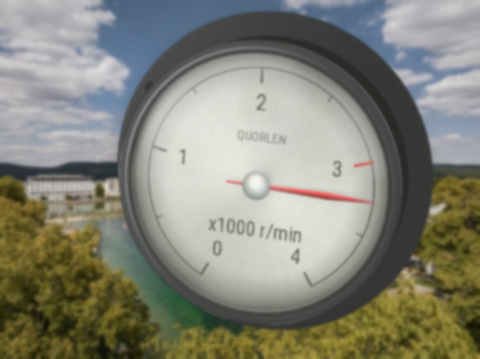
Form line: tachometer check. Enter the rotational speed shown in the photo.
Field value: 3250 rpm
